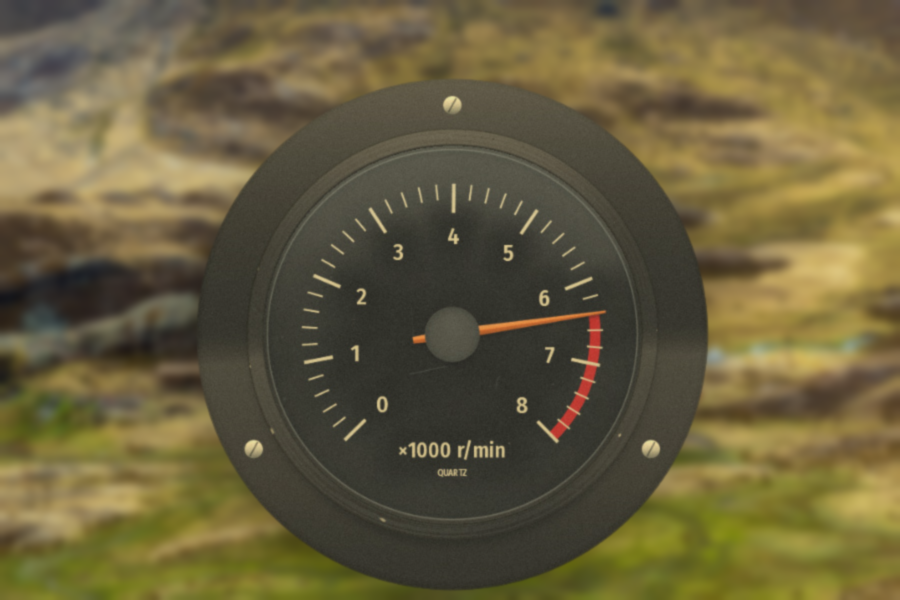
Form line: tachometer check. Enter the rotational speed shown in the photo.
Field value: 6400 rpm
